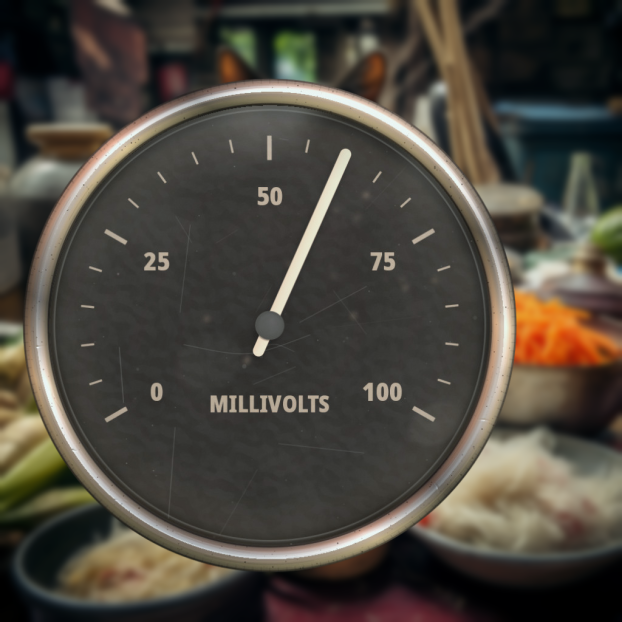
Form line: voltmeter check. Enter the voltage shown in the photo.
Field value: 60 mV
